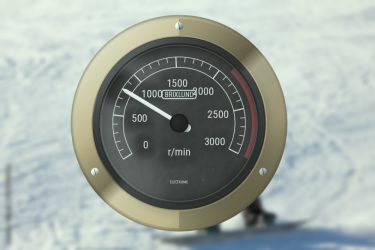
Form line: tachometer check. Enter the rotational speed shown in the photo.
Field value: 800 rpm
